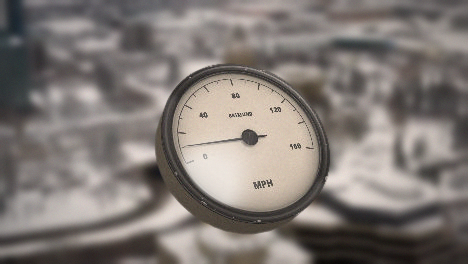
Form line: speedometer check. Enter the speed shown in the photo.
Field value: 10 mph
